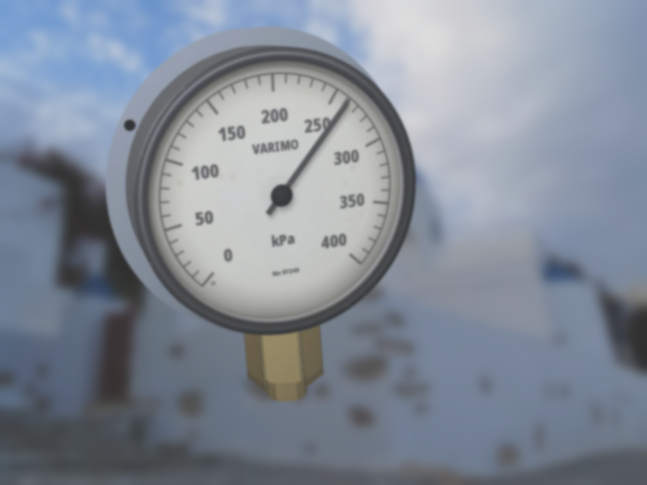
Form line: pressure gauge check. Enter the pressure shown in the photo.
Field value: 260 kPa
